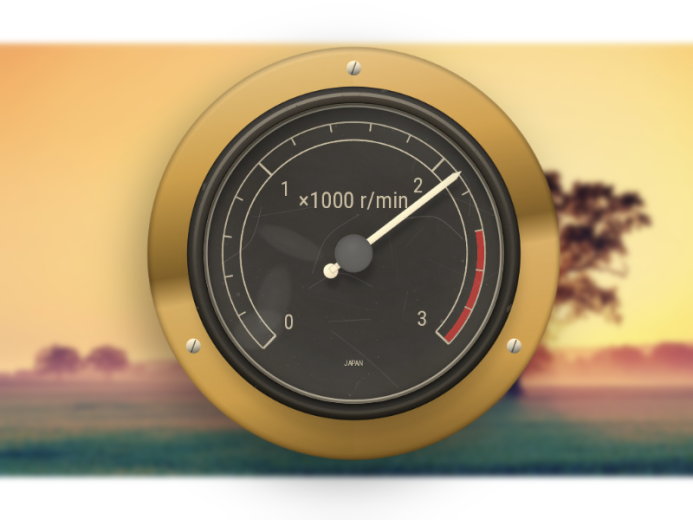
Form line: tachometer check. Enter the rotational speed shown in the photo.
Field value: 2100 rpm
